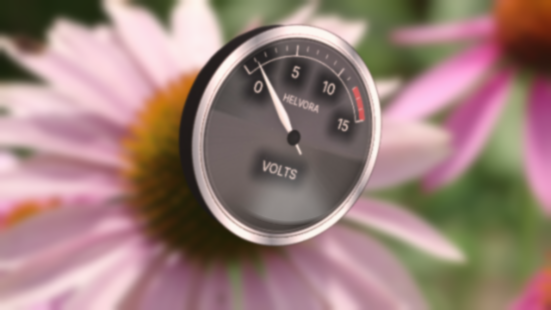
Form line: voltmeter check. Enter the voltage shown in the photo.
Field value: 1 V
